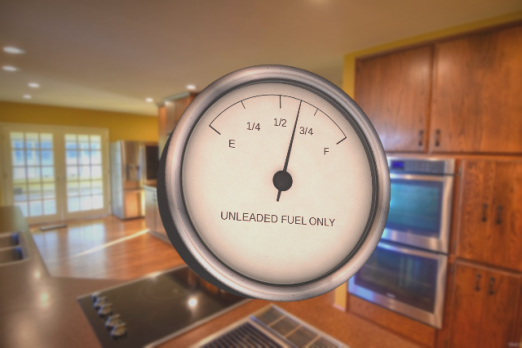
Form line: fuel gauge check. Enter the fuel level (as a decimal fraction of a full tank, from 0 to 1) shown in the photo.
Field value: 0.625
